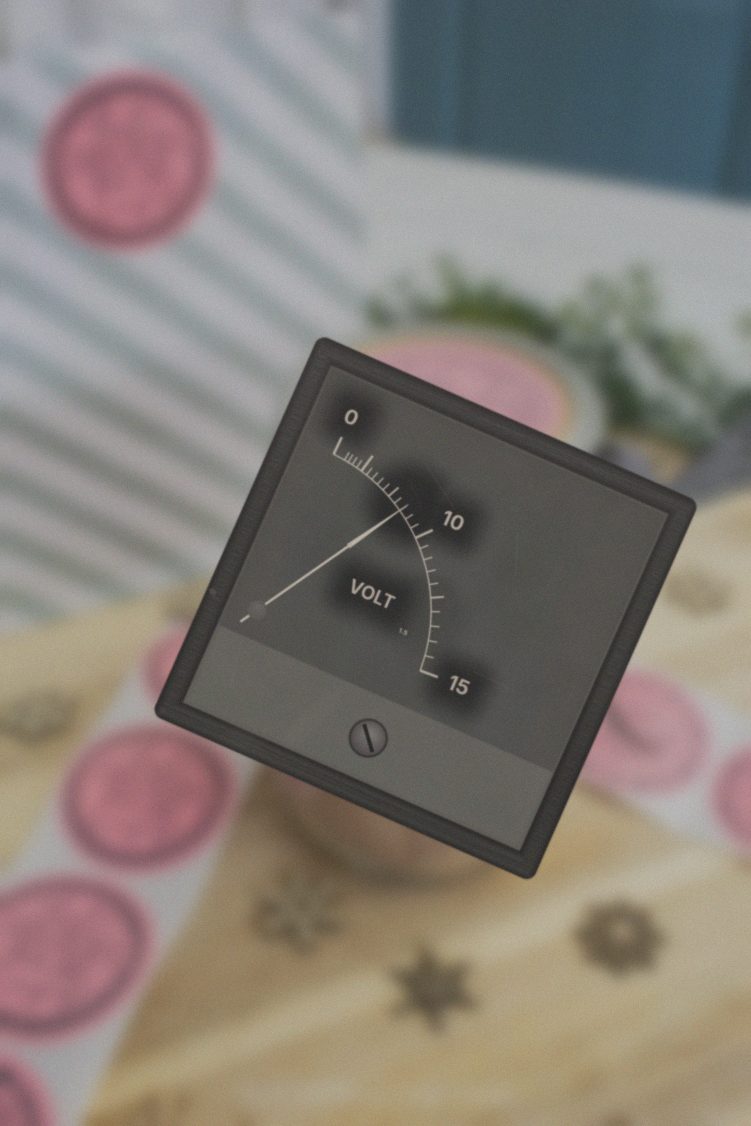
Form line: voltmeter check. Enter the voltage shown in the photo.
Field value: 8.5 V
